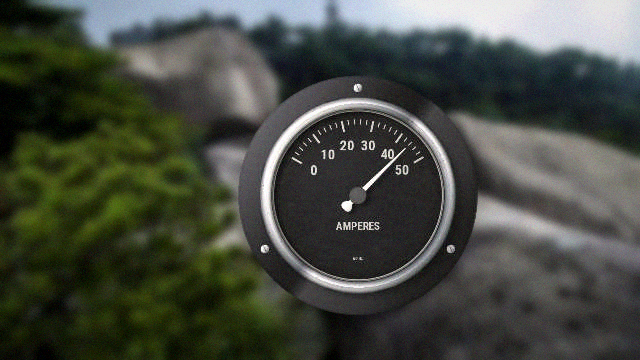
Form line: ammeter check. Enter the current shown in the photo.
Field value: 44 A
